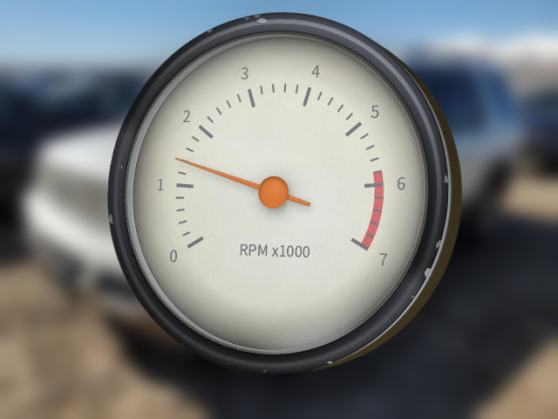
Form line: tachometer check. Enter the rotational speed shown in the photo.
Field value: 1400 rpm
